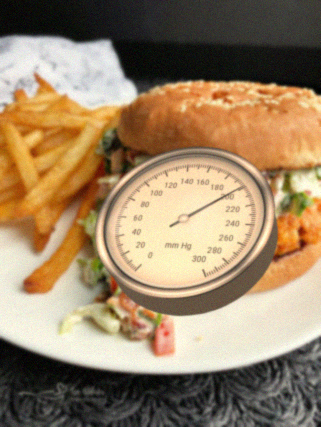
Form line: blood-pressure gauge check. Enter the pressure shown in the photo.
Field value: 200 mmHg
